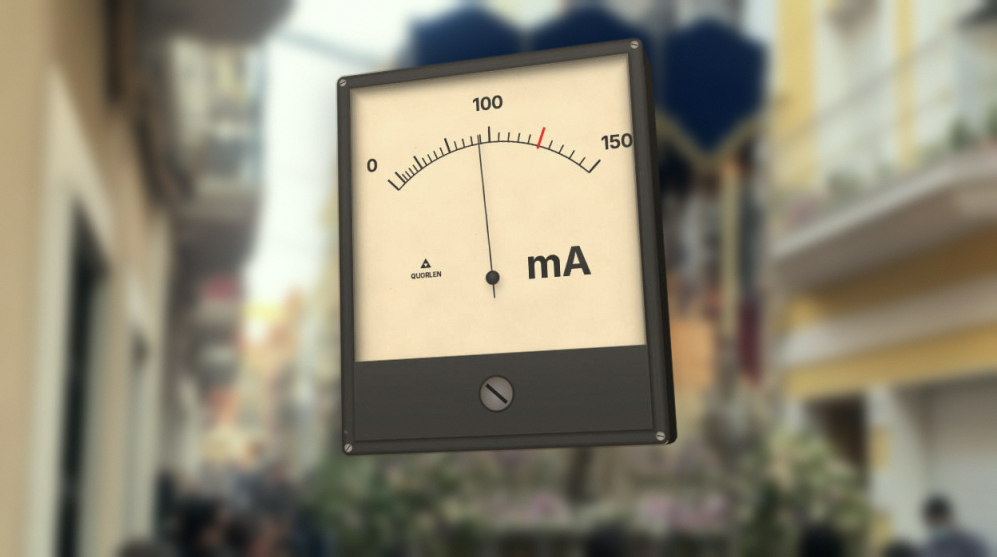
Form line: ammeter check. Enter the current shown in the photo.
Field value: 95 mA
